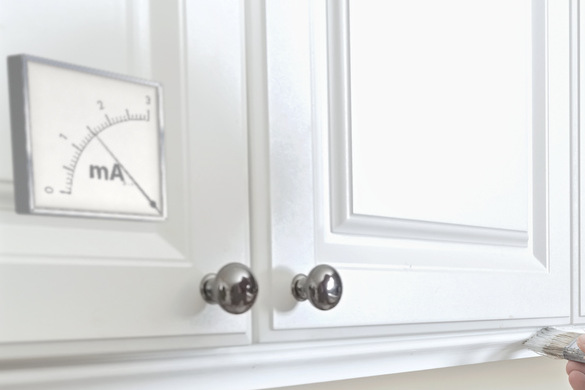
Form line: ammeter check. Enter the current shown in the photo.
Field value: 1.5 mA
